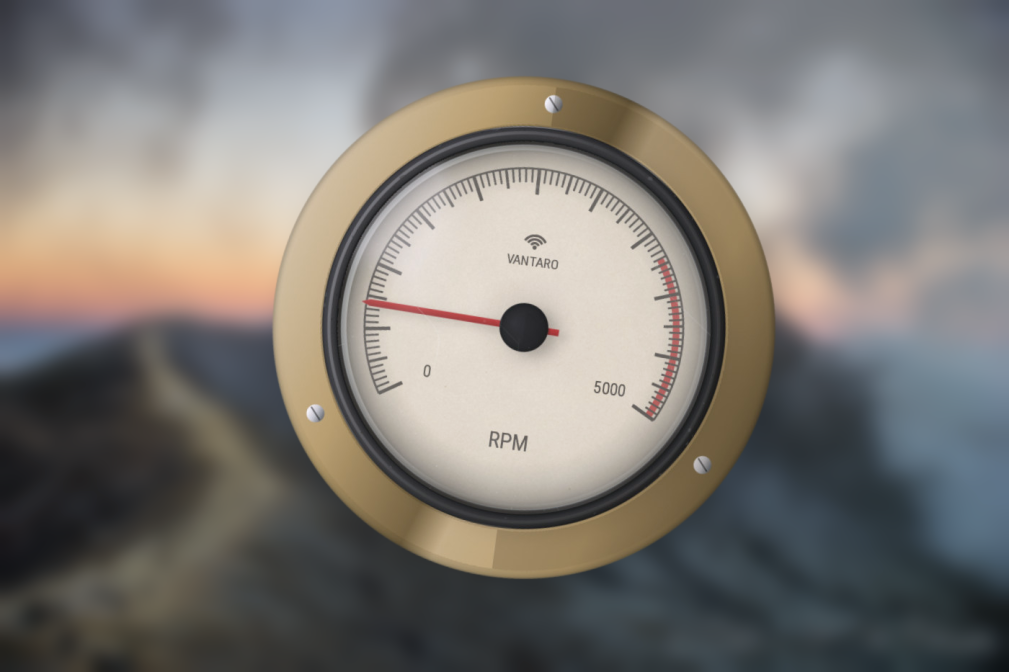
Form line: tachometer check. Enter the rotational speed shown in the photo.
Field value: 700 rpm
